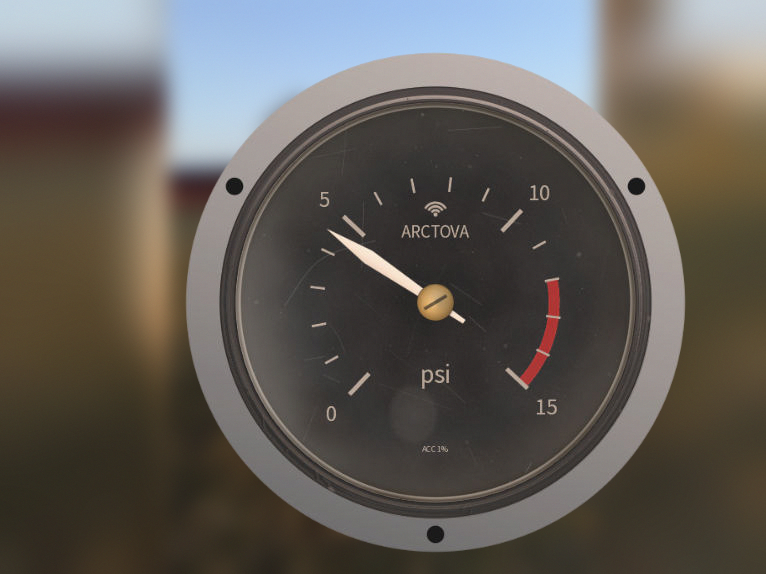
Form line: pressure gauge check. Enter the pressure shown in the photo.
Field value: 4.5 psi
